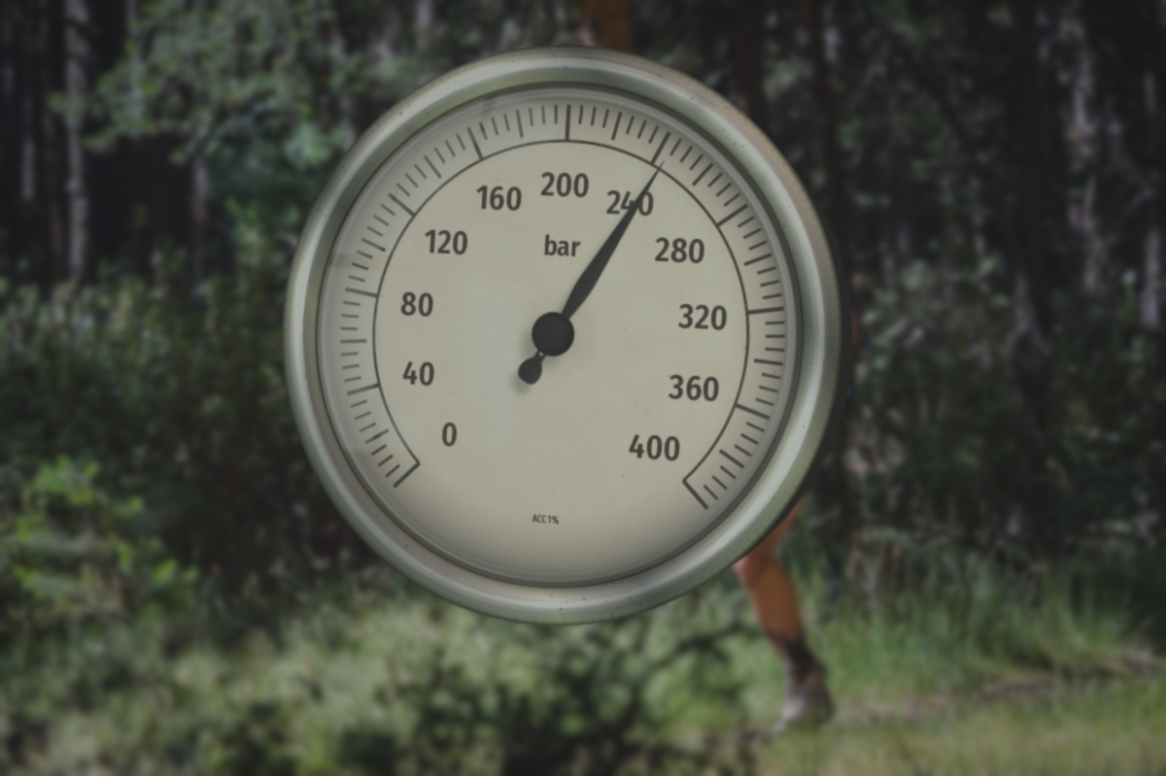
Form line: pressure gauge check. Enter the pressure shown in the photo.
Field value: 245 bar
